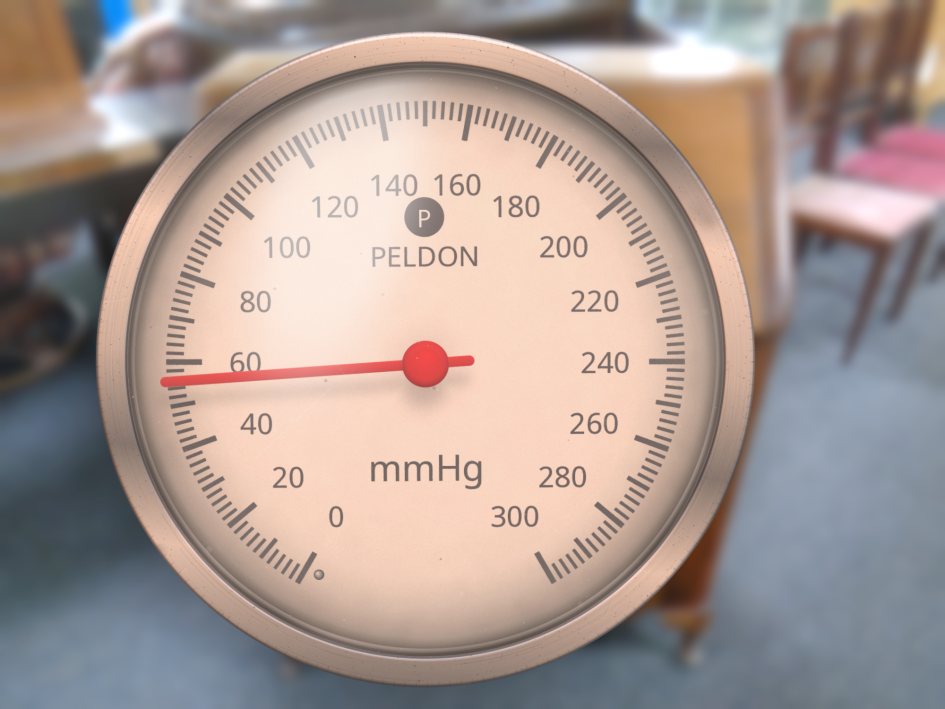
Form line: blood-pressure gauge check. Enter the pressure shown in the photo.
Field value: 56 mmHg
